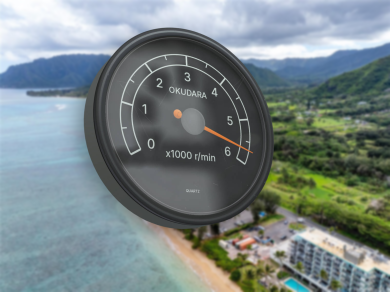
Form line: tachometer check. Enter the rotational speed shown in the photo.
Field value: 5750 rpm
